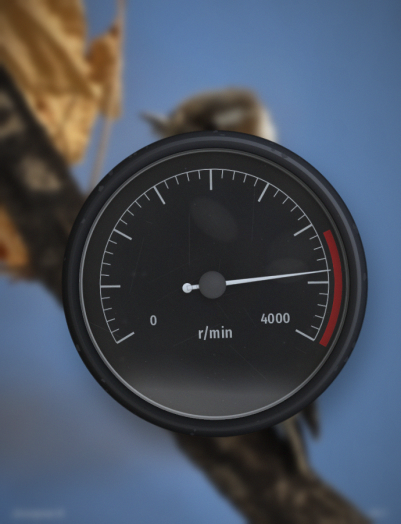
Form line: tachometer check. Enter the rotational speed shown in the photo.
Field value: 3400 rpm
